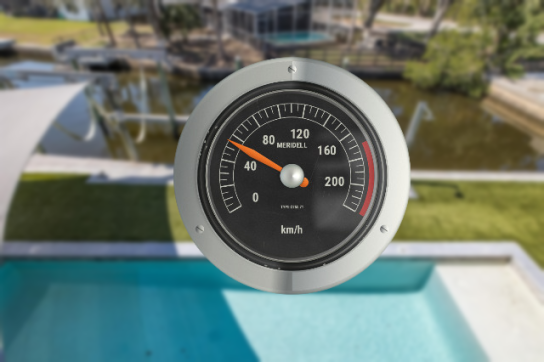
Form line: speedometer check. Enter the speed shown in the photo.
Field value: 55 km/h
